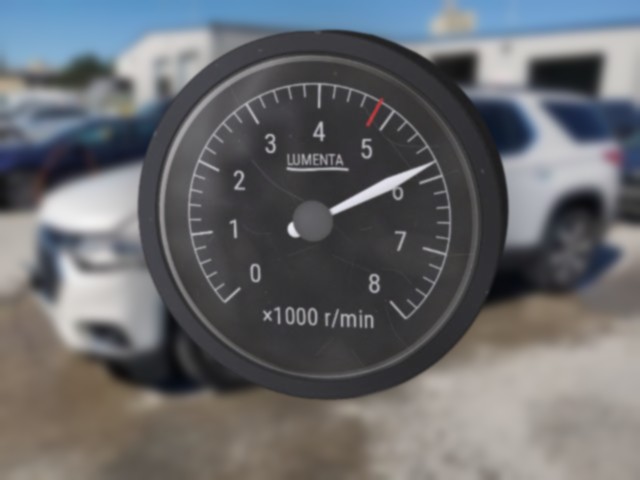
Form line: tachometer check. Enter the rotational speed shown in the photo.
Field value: 5800 rpm
